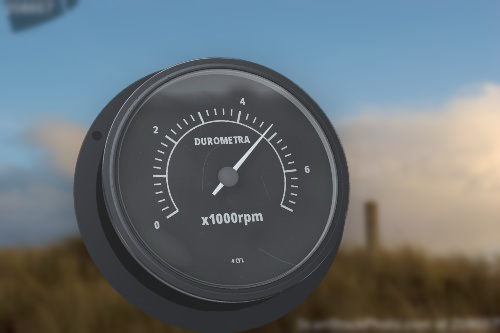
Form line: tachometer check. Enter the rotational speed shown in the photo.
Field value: 4800 rpm
